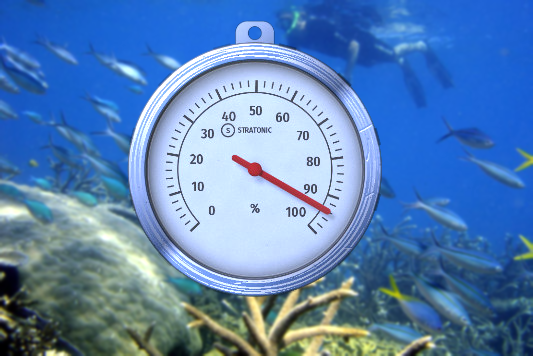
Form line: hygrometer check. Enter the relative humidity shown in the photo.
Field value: 94 %
